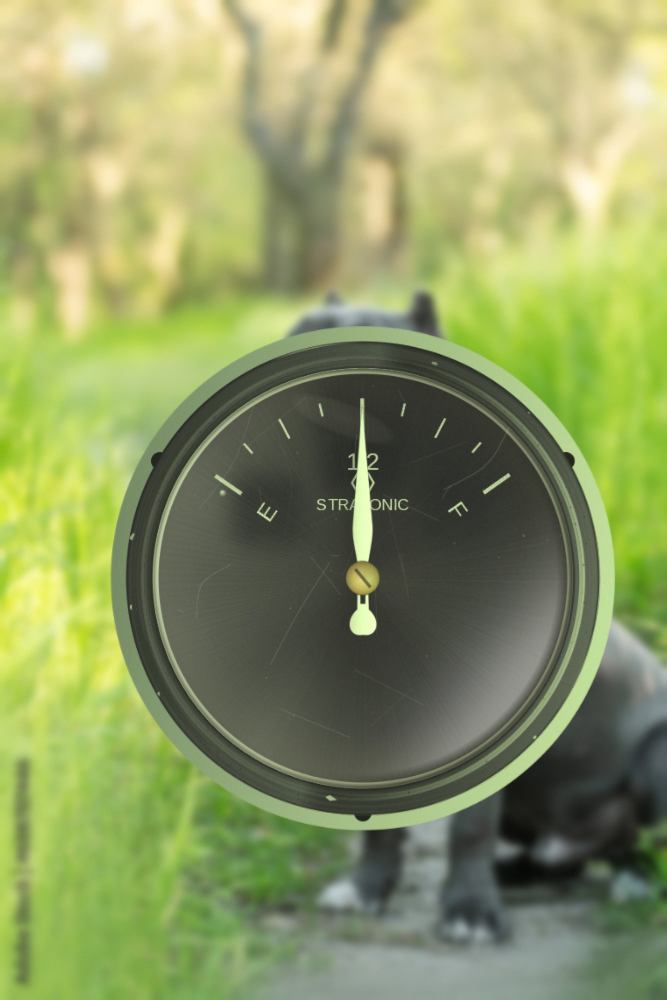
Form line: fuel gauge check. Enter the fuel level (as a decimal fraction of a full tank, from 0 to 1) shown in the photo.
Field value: 0.5
